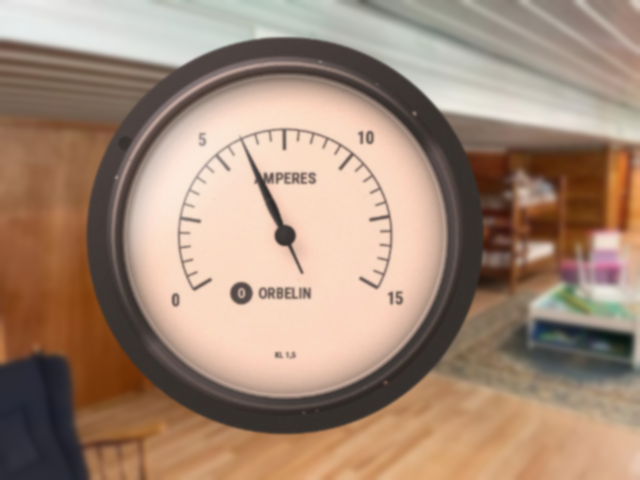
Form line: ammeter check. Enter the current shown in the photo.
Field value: 6 A
